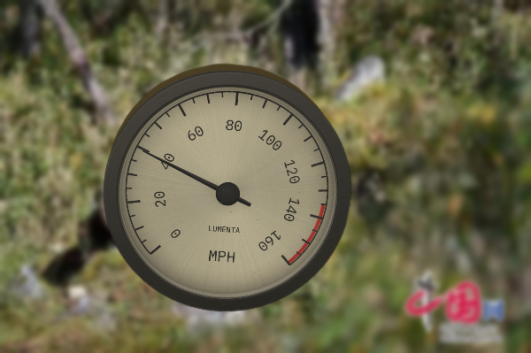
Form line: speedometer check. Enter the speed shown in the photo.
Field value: 40 mph
